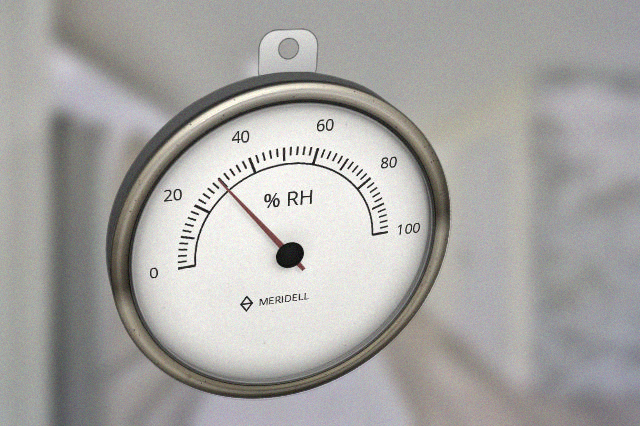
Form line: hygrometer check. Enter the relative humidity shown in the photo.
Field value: 30 %
